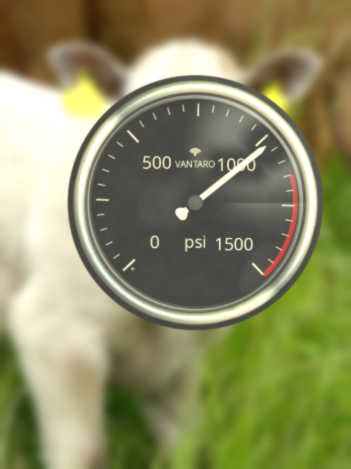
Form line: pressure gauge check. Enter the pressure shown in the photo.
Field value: 1025 psi
